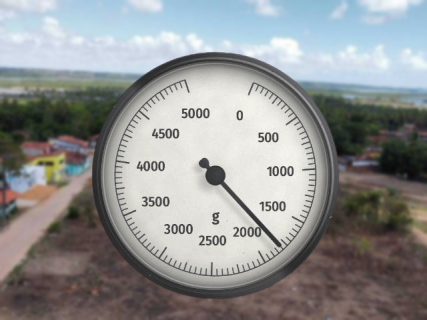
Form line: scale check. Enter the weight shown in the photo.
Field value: 1800 g
